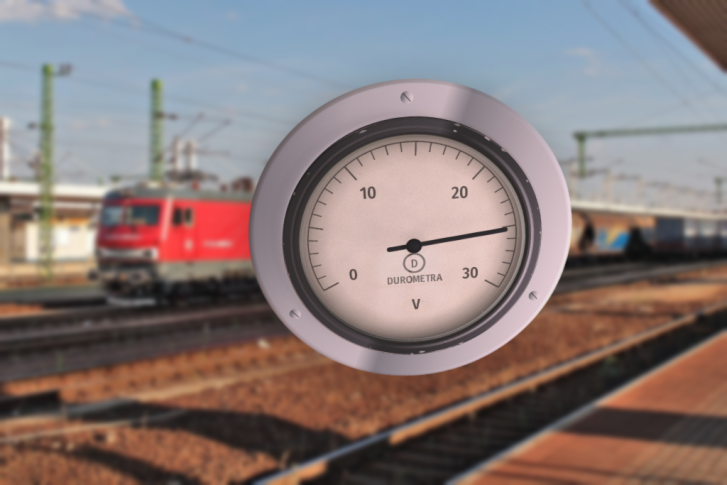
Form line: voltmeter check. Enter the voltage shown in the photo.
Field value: 25 V
